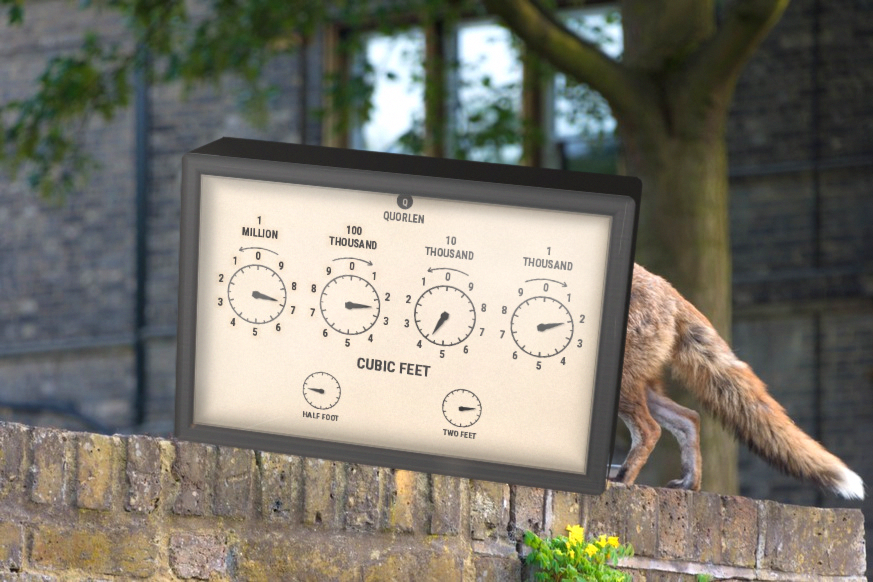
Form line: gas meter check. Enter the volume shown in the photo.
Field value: 724200 ft³
